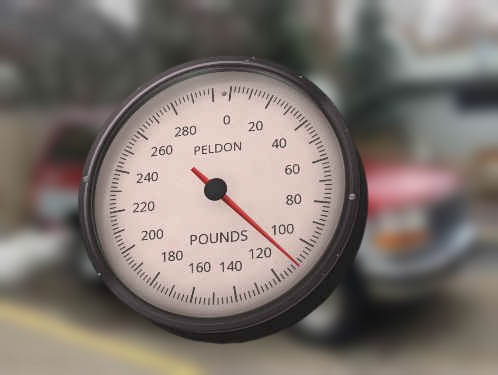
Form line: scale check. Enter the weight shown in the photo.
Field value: 110 lb
